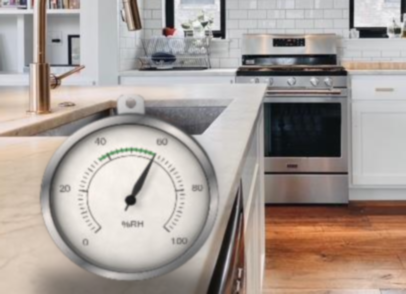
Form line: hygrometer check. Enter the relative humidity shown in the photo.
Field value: 60 %
